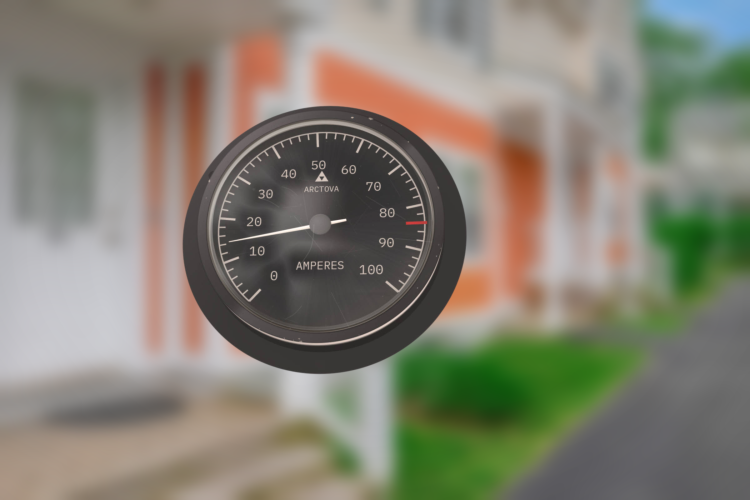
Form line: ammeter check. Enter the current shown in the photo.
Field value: 14 A
